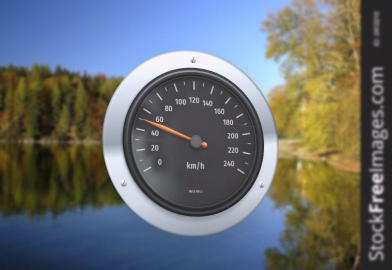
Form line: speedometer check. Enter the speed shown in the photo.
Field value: 50 km/h
